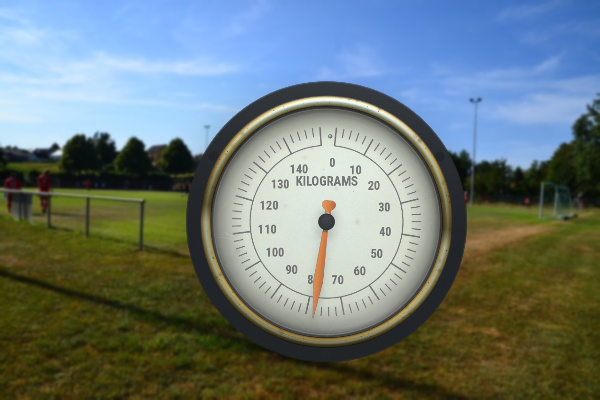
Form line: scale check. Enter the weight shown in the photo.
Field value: 78 kg
